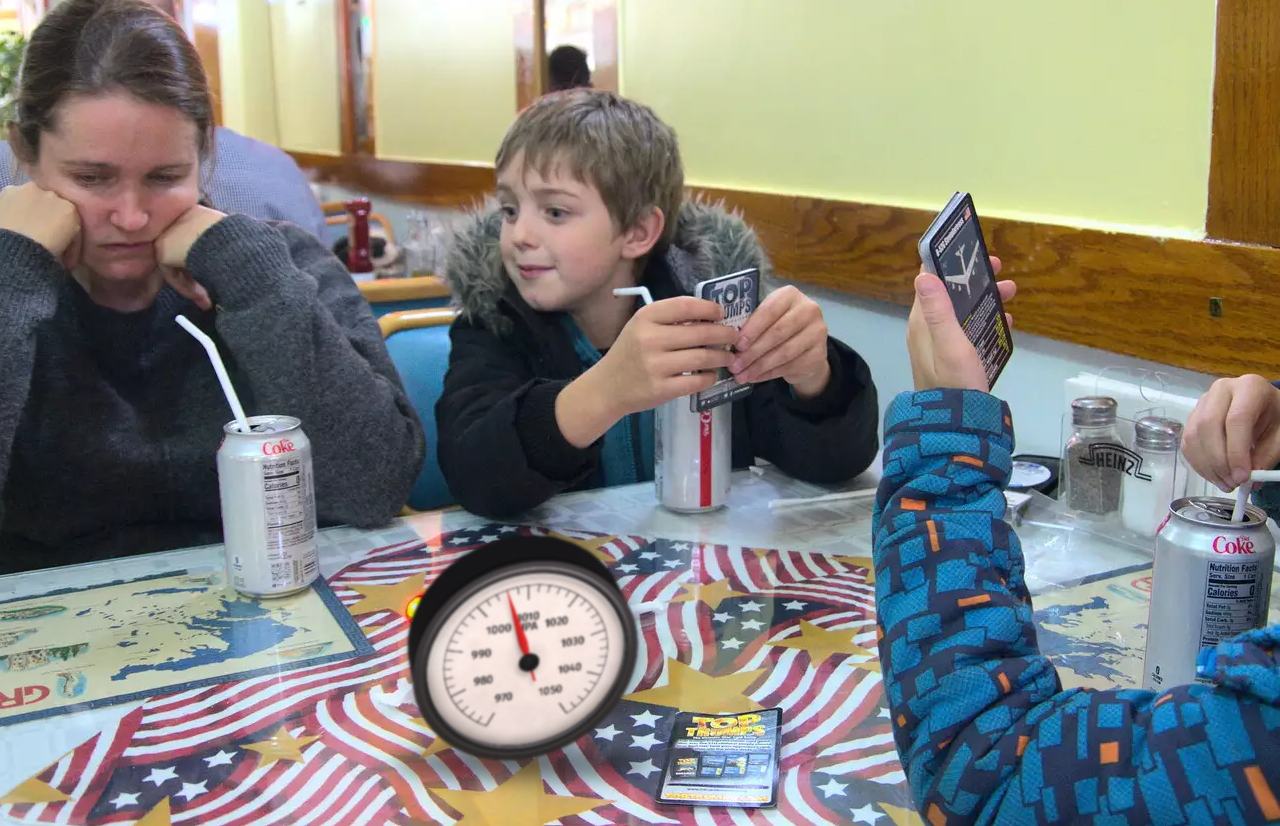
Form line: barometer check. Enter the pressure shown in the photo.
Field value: 1006 hPa
